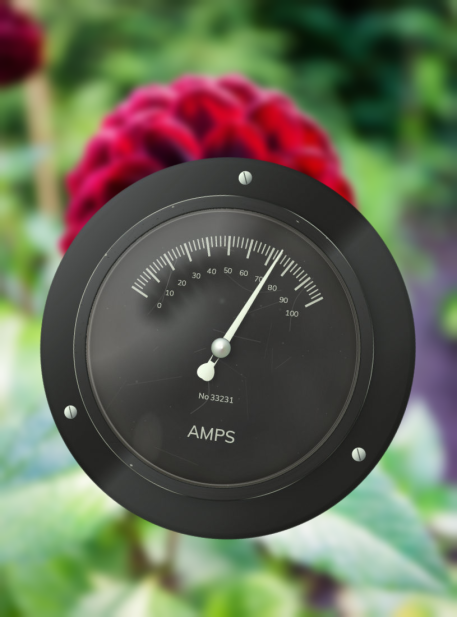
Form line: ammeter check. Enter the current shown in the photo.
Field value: 74 A
